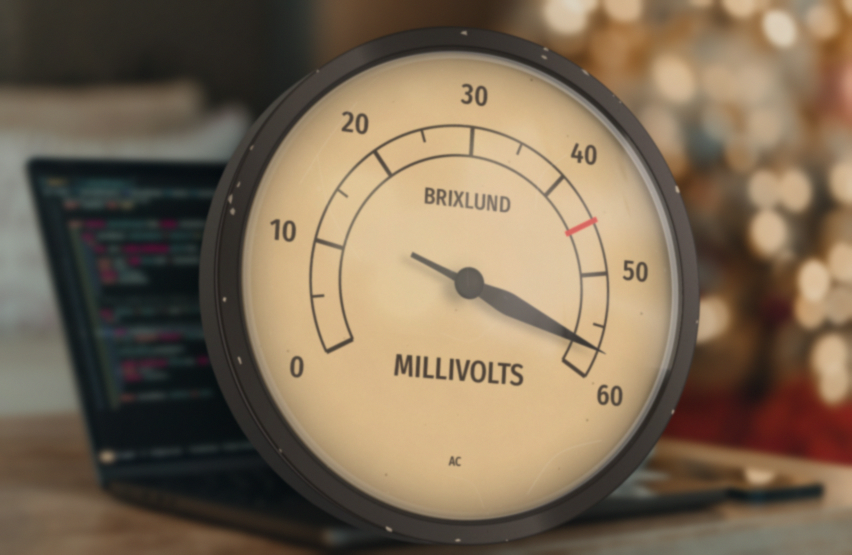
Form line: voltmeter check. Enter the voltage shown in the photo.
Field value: 57.5 mV
